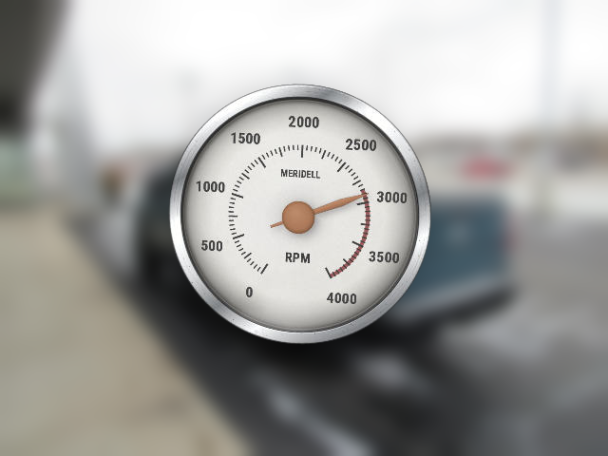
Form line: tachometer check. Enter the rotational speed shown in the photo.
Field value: 2900 rpm
